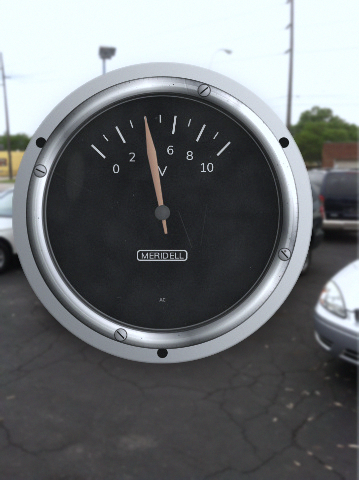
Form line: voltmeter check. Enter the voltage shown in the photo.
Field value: 4 V
